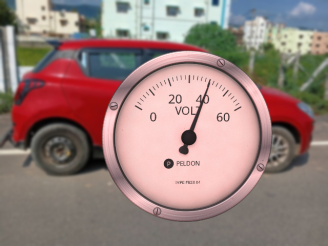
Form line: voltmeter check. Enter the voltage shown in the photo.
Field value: 40 V
